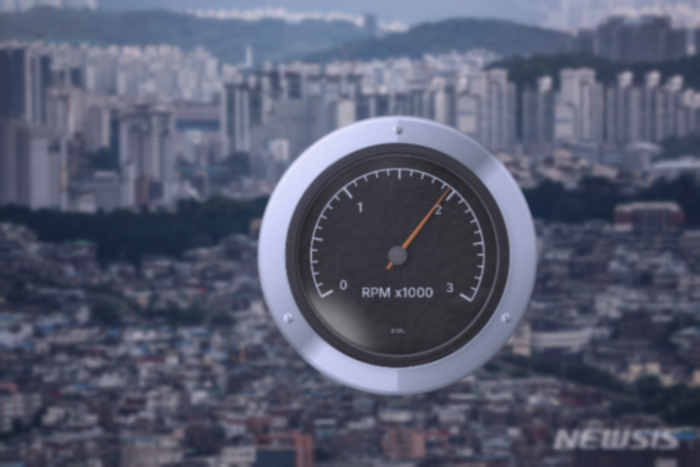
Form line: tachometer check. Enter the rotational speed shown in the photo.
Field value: 1950 rpm
